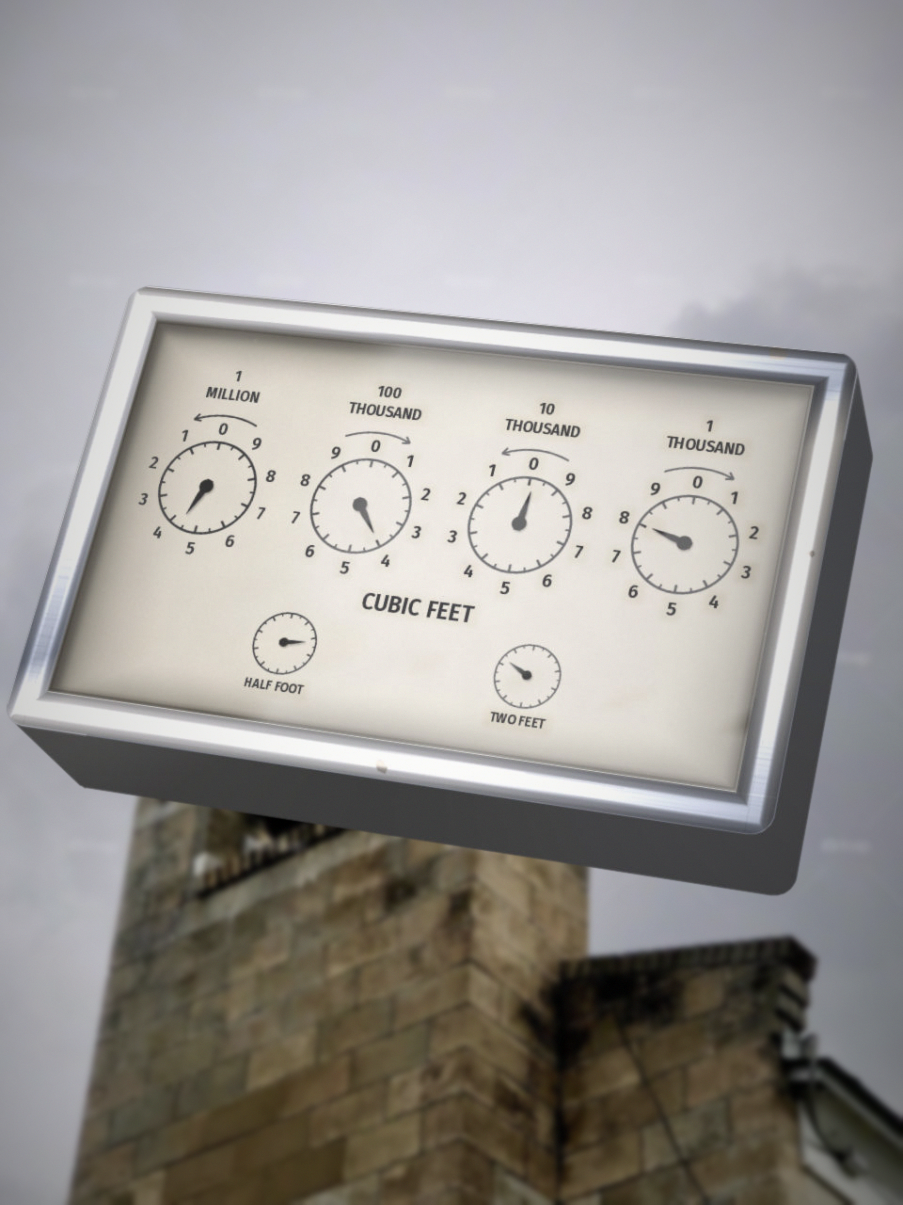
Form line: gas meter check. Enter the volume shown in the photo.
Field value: 439800 ft³
